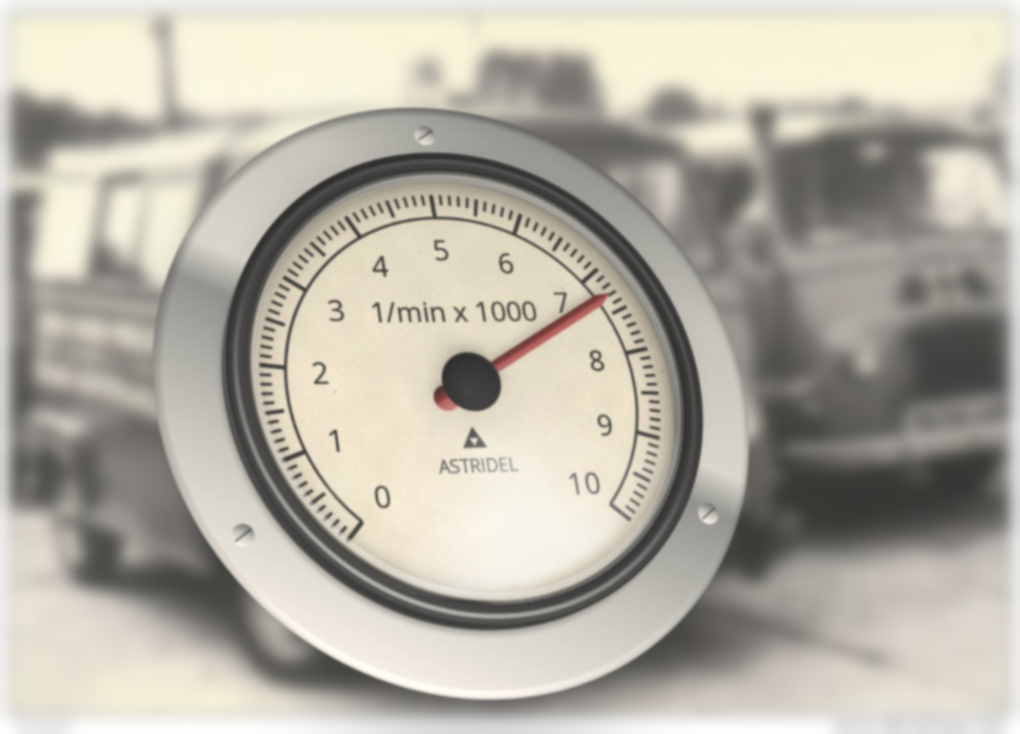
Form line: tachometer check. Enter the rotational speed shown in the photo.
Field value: 7300 rpm
